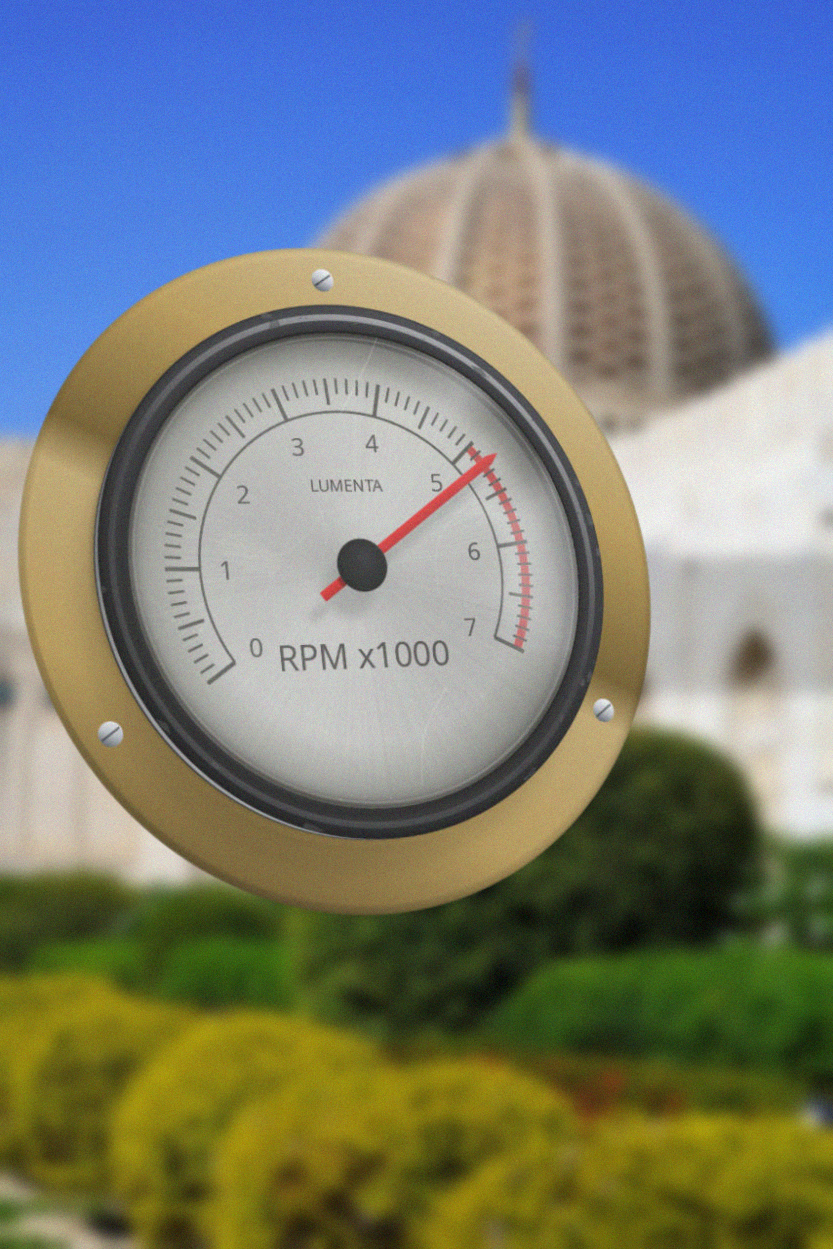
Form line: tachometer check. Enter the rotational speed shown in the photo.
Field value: 5200 rpm
